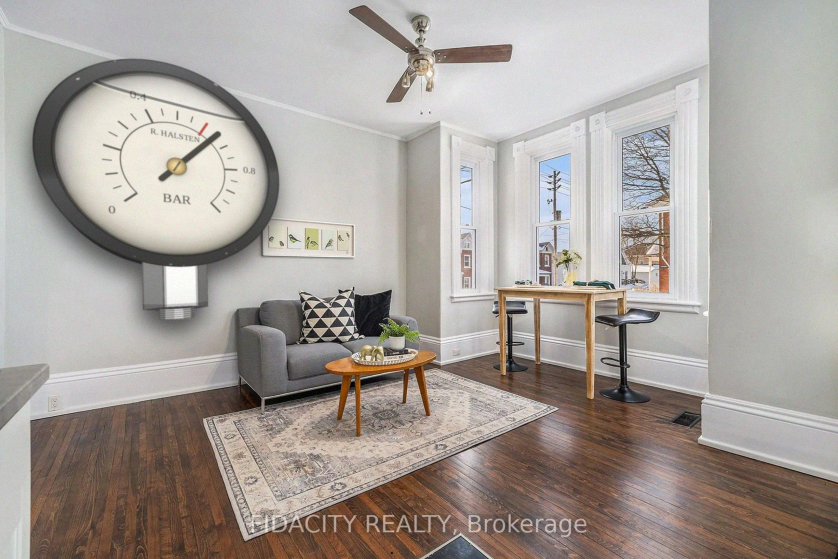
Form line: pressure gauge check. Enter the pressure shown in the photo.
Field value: 0.65 bar
